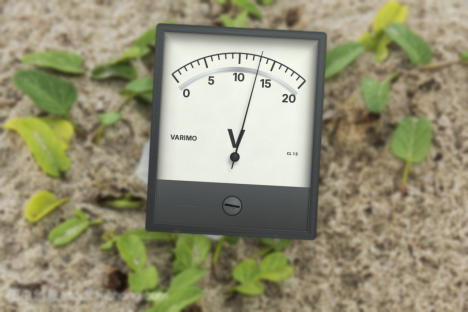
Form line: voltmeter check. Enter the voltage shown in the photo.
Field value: 13 V
